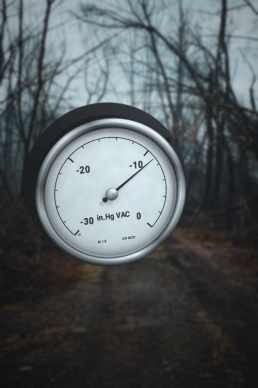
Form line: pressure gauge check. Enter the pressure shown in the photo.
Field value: -9 inHg
